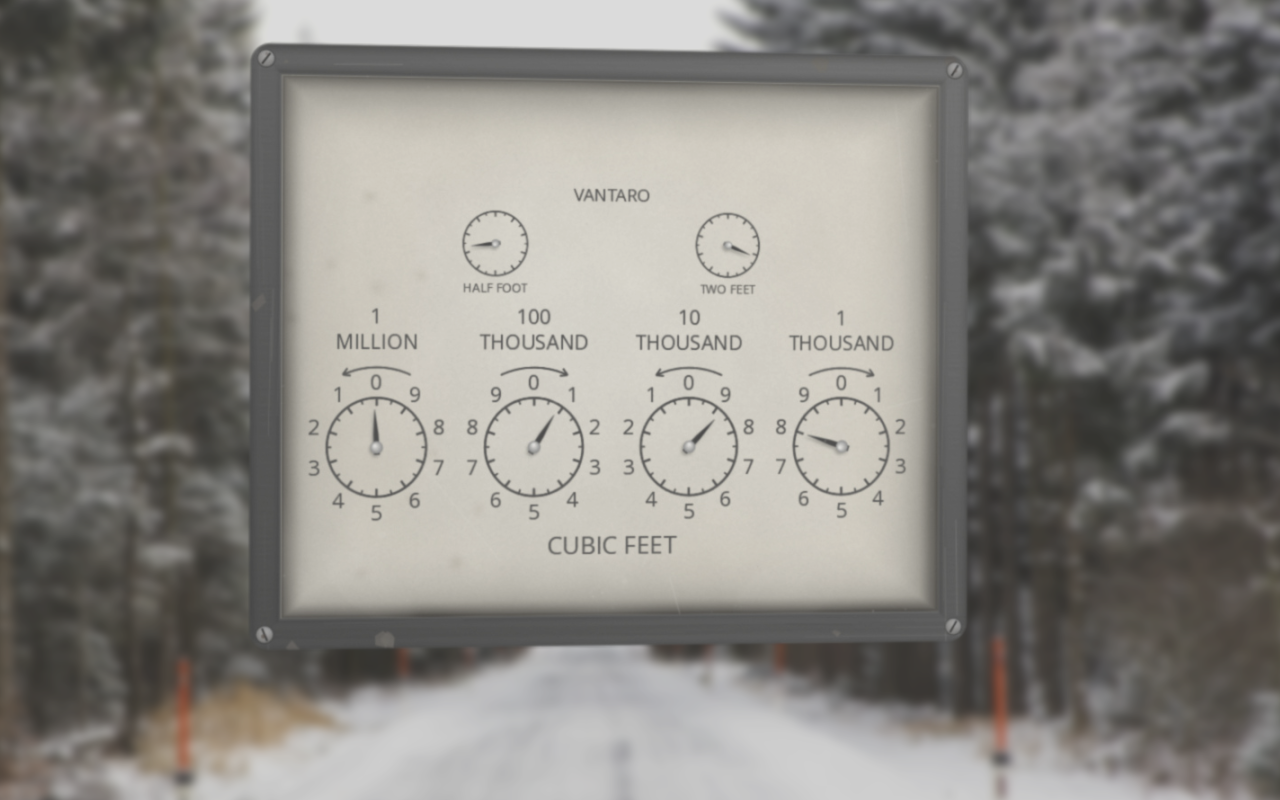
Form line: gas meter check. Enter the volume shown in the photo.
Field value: 8800 ft³
